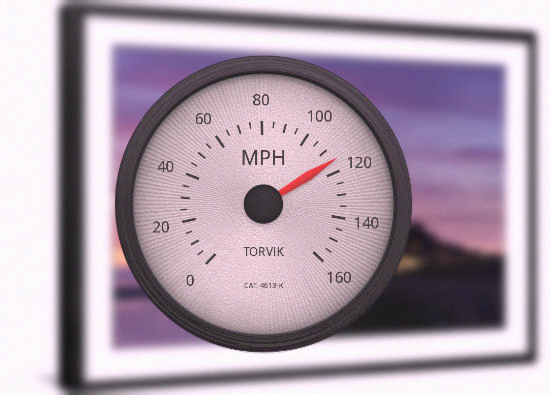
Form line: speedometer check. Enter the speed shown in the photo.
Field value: 115 mph
